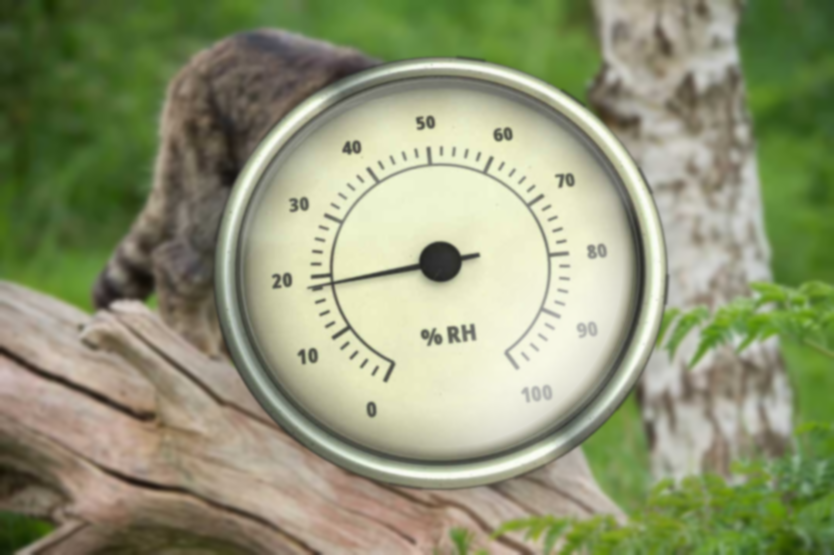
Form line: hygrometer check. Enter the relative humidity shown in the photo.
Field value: 18 %
